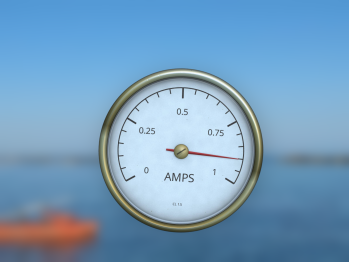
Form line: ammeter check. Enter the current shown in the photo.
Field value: 0.9 A
